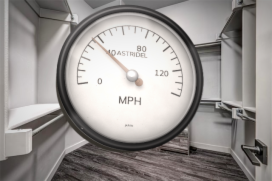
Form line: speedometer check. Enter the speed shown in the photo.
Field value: 35 mph
